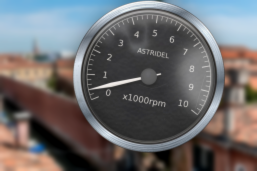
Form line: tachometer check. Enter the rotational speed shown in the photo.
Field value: 400 rpm
